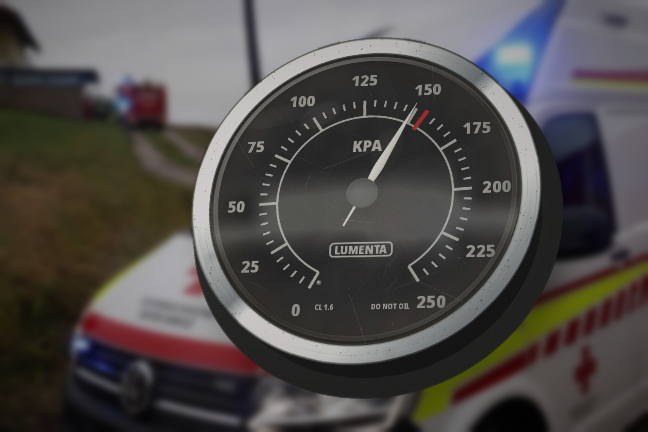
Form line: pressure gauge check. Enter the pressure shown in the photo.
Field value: 150 kPa
